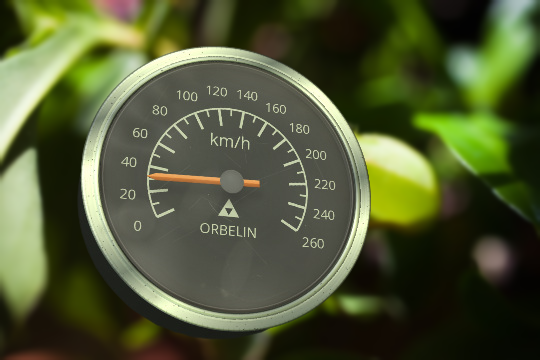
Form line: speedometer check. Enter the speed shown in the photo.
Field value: 30 km/h
